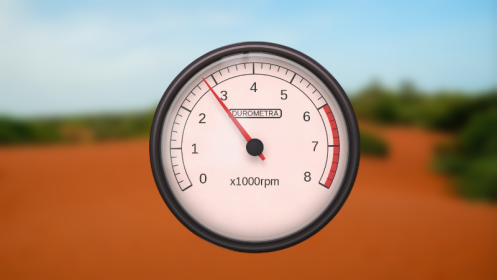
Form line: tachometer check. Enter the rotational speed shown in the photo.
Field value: 2800 rpm
